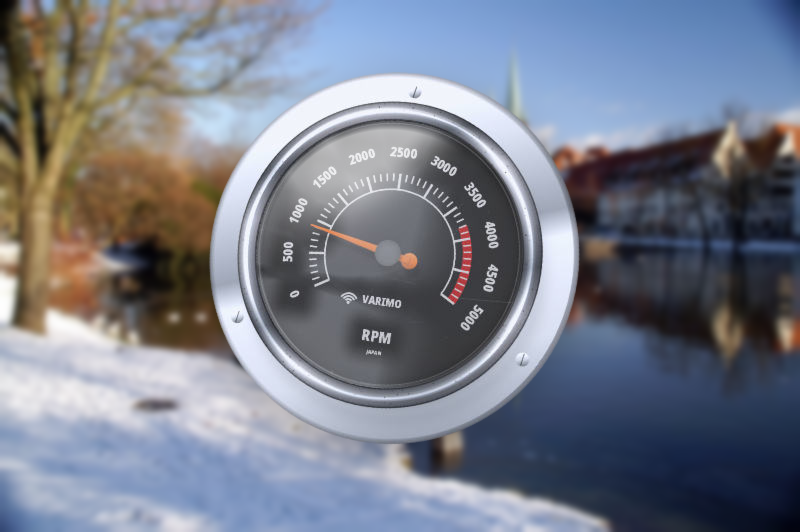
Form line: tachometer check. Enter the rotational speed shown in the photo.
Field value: 900 rpm
